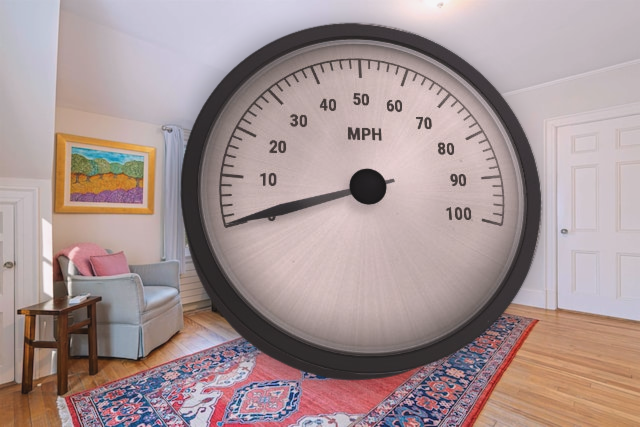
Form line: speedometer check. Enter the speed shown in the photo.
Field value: 0 mph
